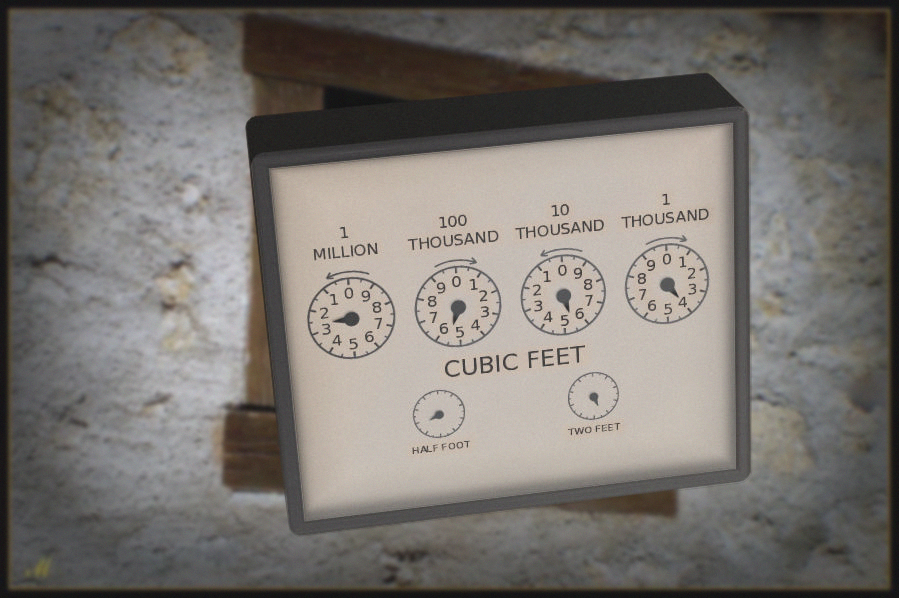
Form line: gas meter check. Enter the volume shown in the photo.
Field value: 255400 ft³
